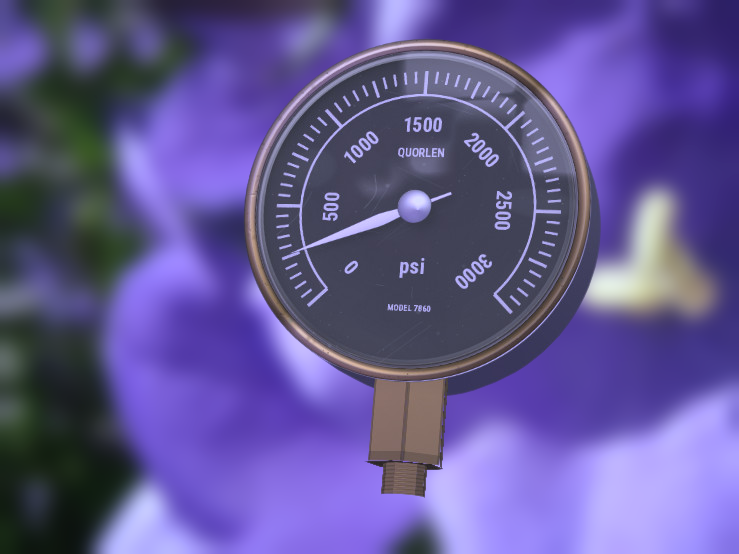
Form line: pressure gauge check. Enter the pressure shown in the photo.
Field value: 250 psi
